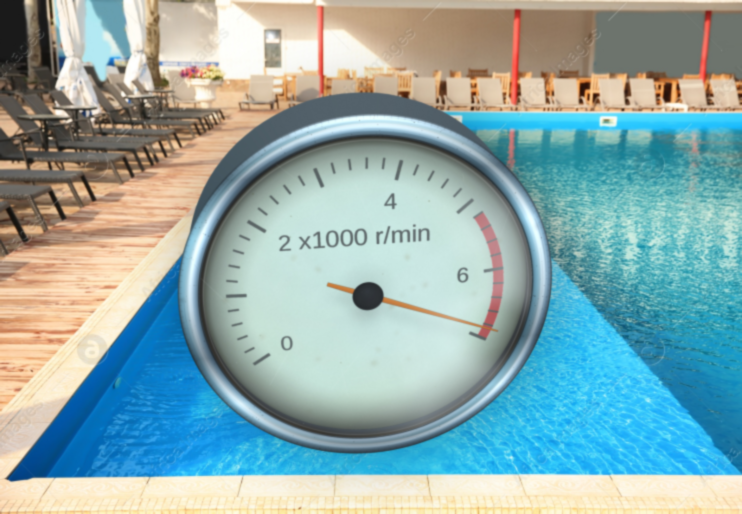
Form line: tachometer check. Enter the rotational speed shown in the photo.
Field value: 6800 rpm
